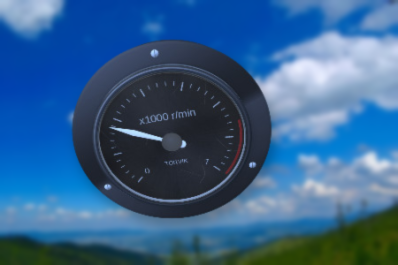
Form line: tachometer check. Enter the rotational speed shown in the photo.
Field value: 1800 rpm
